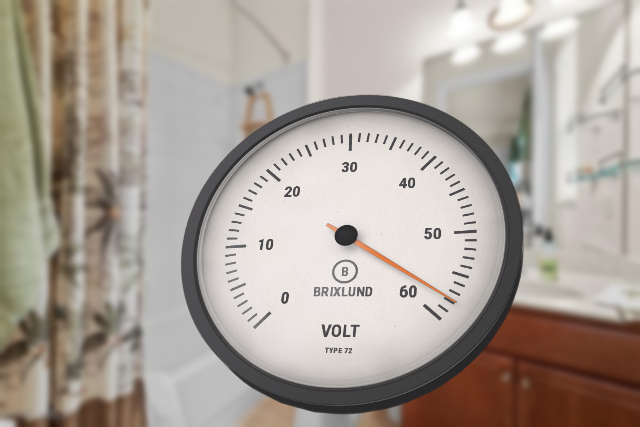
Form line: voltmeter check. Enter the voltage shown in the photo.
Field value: 58 V
